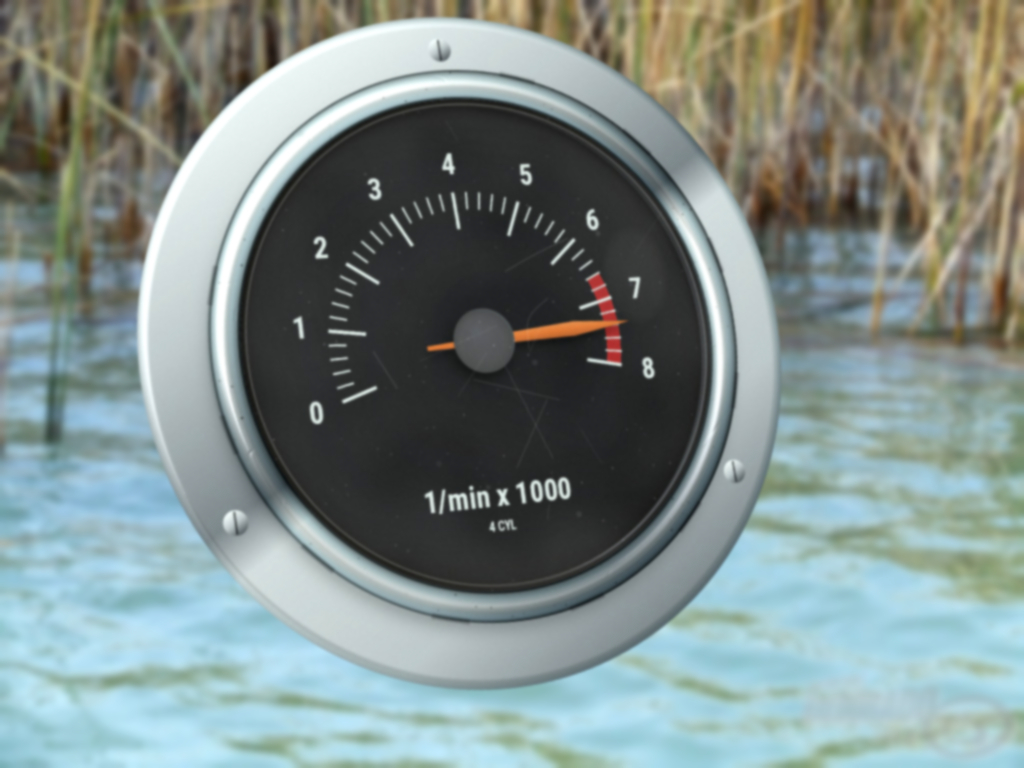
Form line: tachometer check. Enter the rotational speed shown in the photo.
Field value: 7400 rpm
